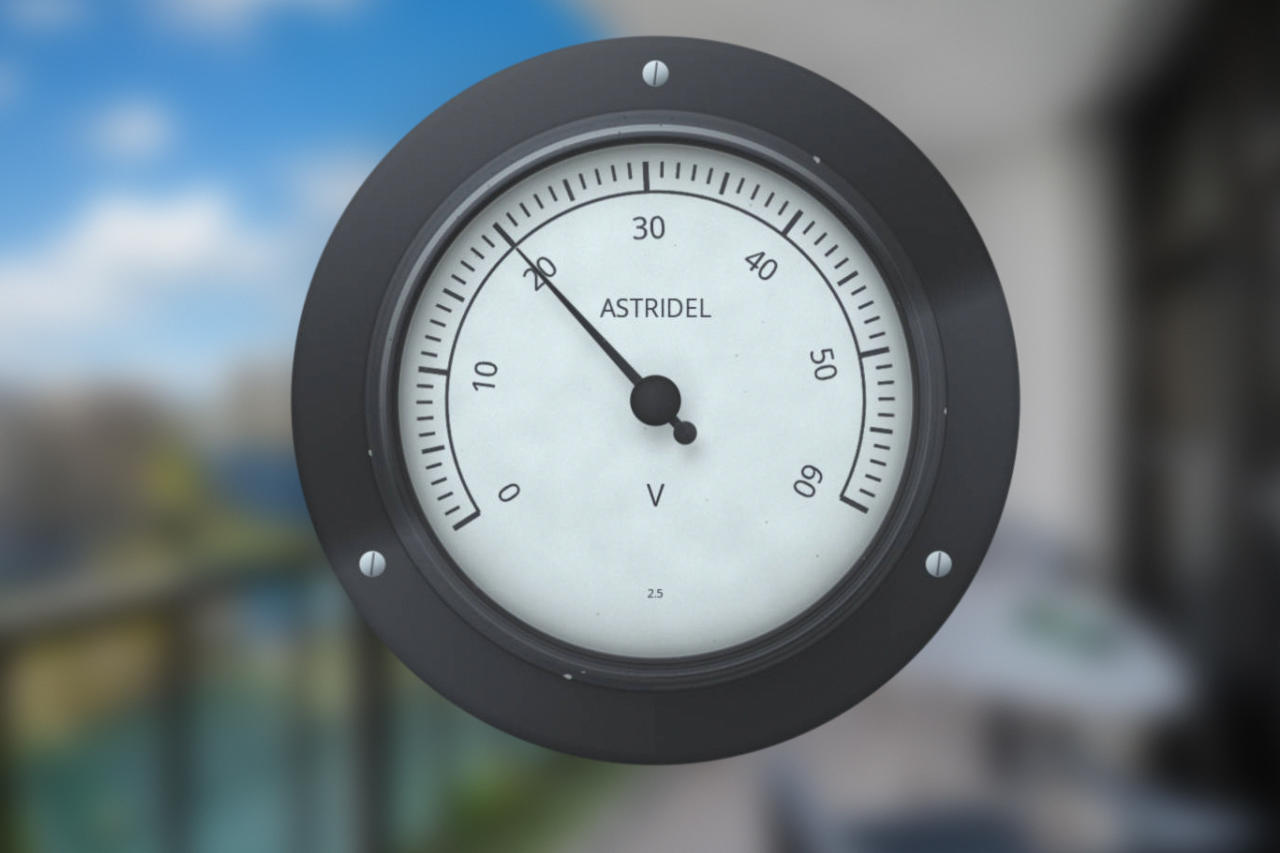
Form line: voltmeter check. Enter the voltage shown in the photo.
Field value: 20 V
